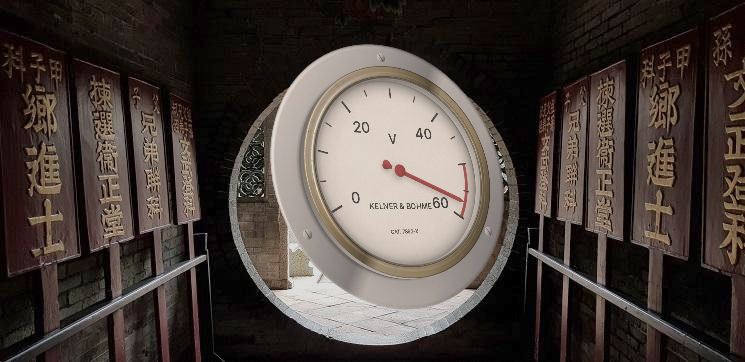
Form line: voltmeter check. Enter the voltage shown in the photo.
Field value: 57.5 V
